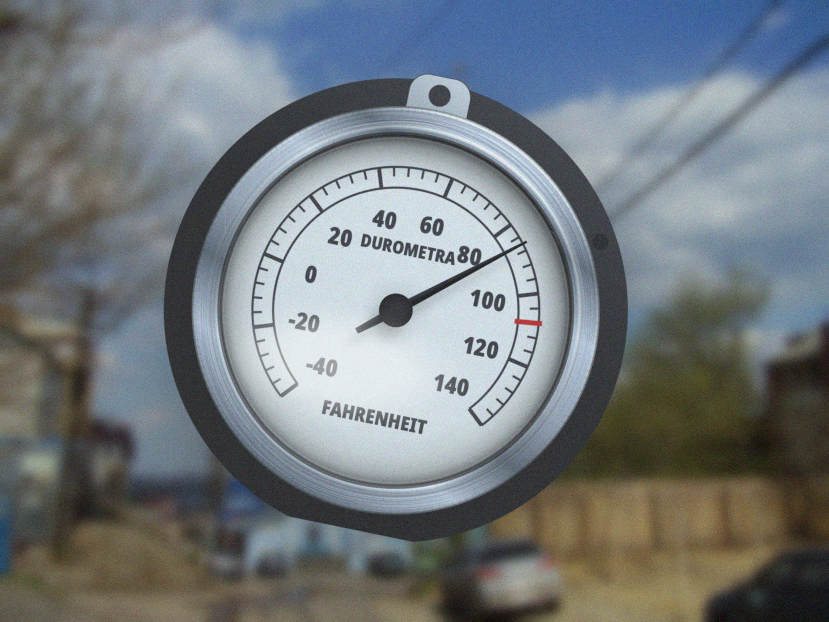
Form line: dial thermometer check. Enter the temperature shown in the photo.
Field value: 86 °F
